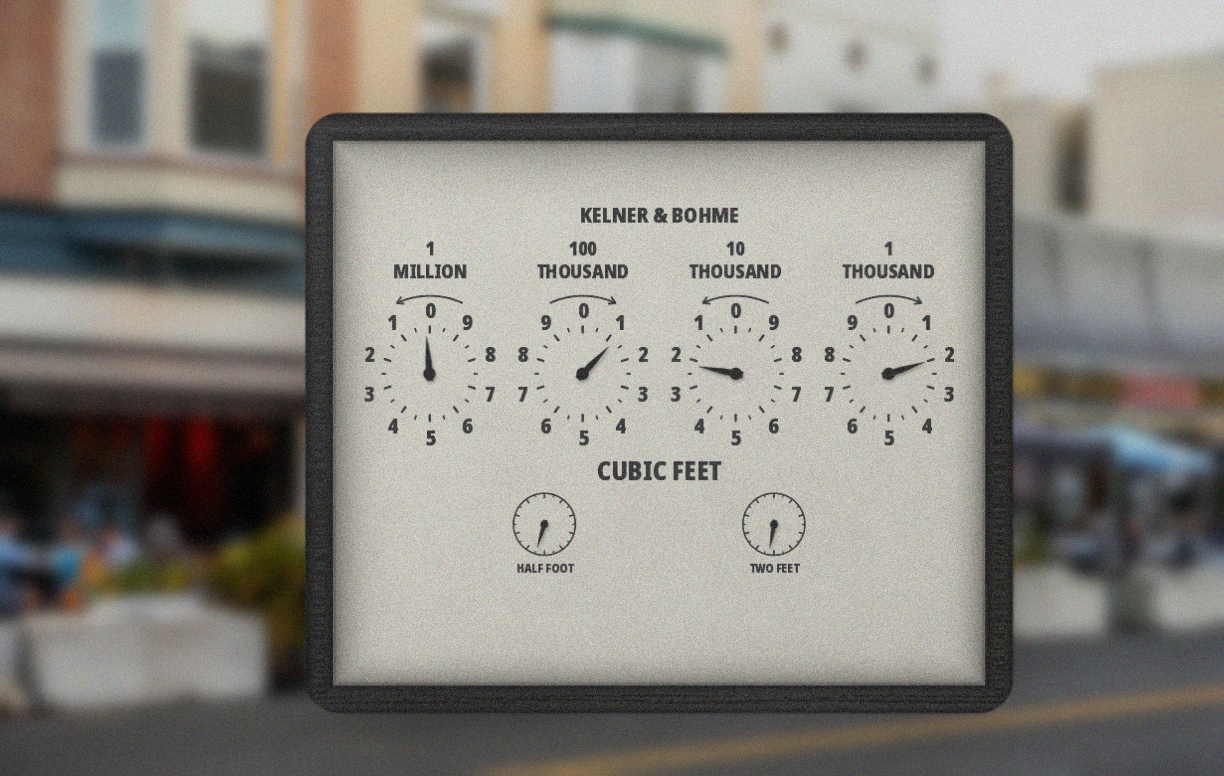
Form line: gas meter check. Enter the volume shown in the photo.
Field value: 12200 ft³
